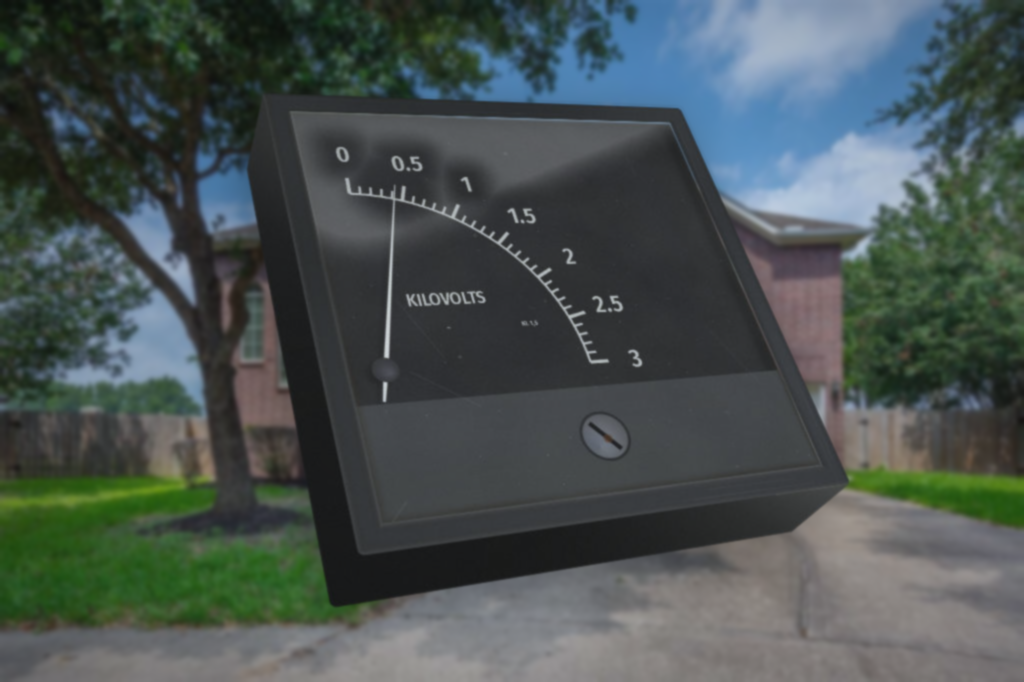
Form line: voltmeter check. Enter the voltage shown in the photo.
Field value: 0.4 kV
